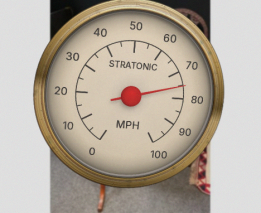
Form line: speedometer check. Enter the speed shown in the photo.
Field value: 75 mph
